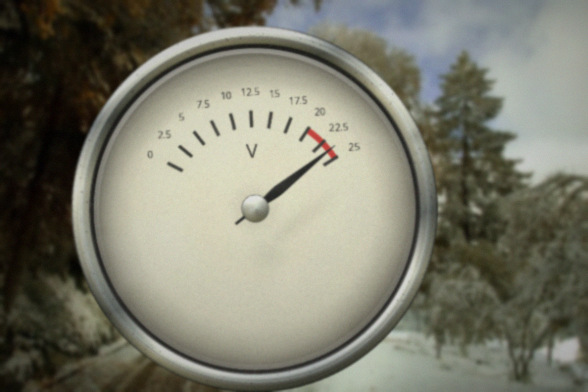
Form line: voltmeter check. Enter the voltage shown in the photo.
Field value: 23.75 V
